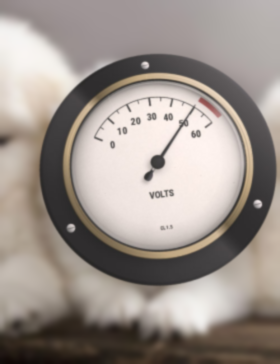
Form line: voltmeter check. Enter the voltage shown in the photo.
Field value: 50 V
